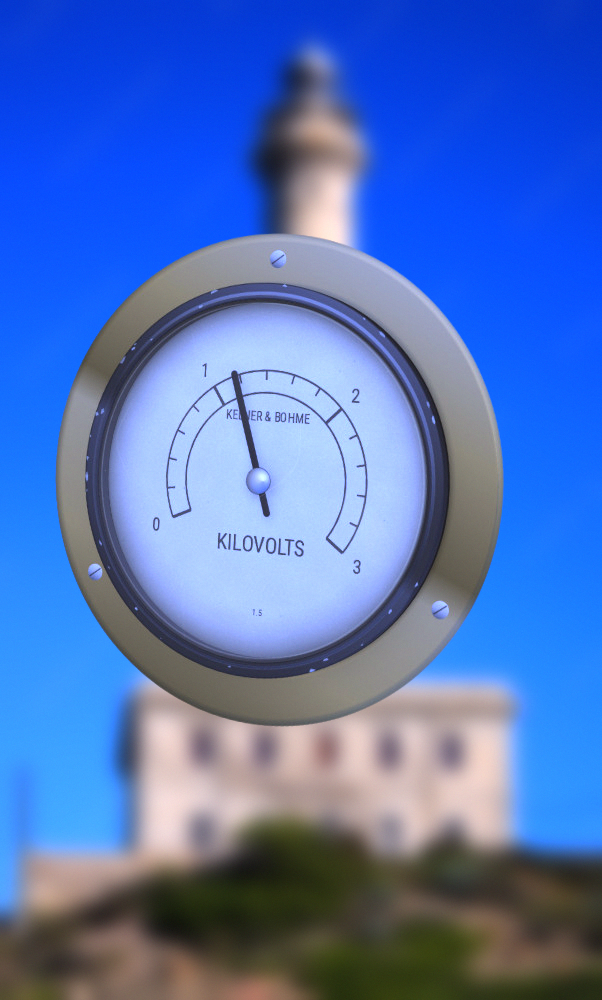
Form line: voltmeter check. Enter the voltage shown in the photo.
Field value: 1.2 kV
